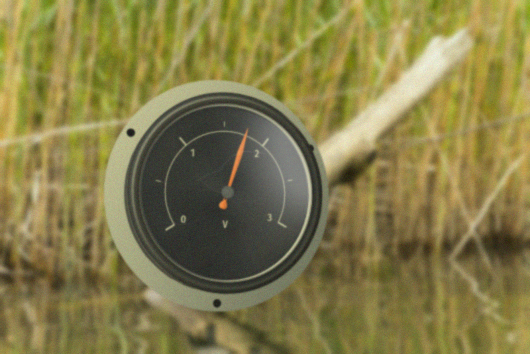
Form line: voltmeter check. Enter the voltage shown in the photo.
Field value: 1.75 V
